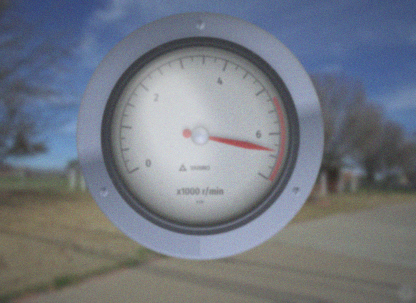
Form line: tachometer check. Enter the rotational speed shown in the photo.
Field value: 6375 rpm
